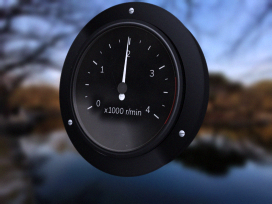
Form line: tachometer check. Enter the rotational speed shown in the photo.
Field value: 2000 rpm
